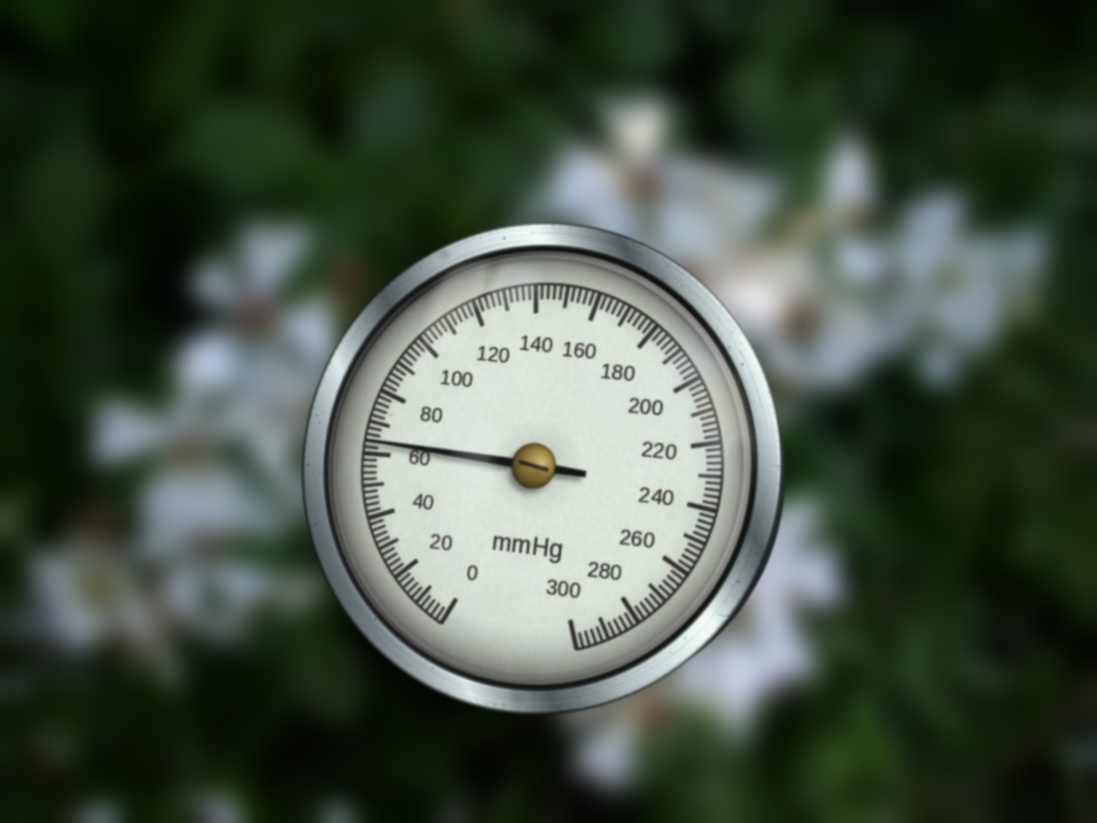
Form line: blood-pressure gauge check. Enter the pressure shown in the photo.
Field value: 64 mmHg
